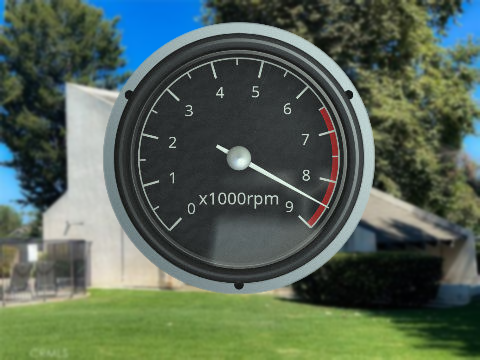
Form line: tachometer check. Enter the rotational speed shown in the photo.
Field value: 8500 rpm
